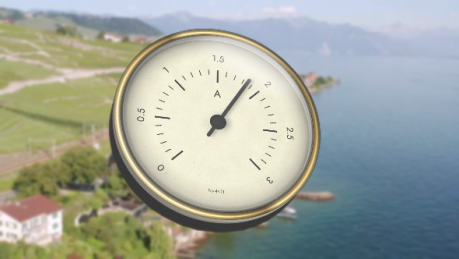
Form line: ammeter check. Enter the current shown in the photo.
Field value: 1.85 A
